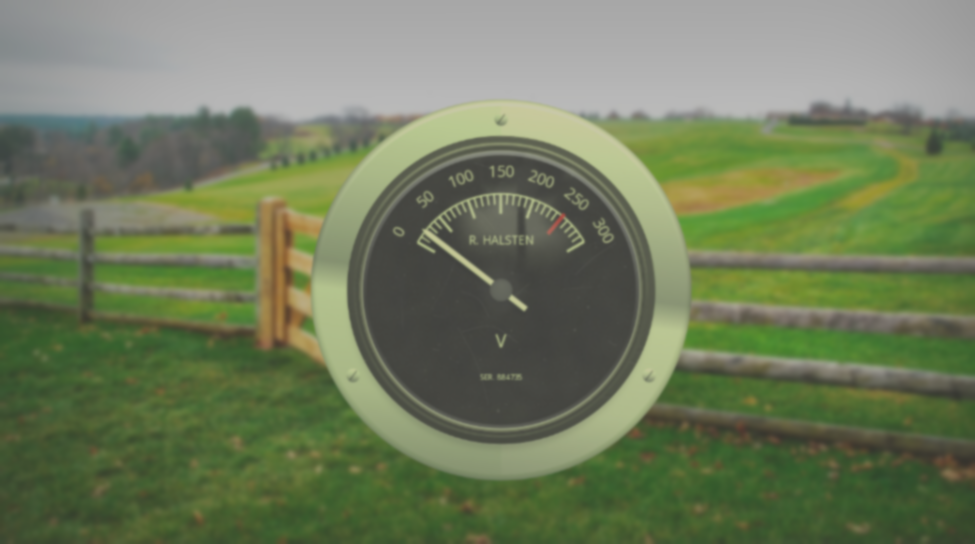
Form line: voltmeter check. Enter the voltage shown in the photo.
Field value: 20 V
